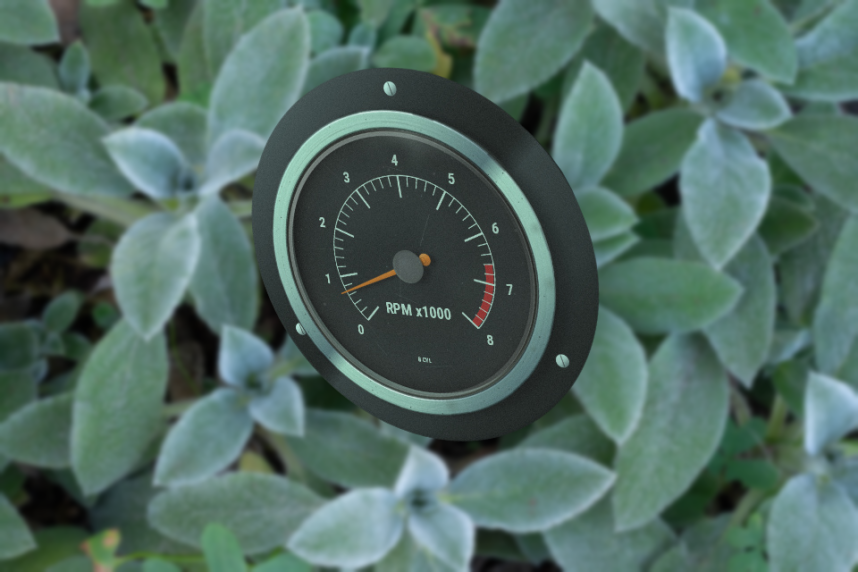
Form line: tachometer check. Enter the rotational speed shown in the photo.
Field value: 700 rpm
